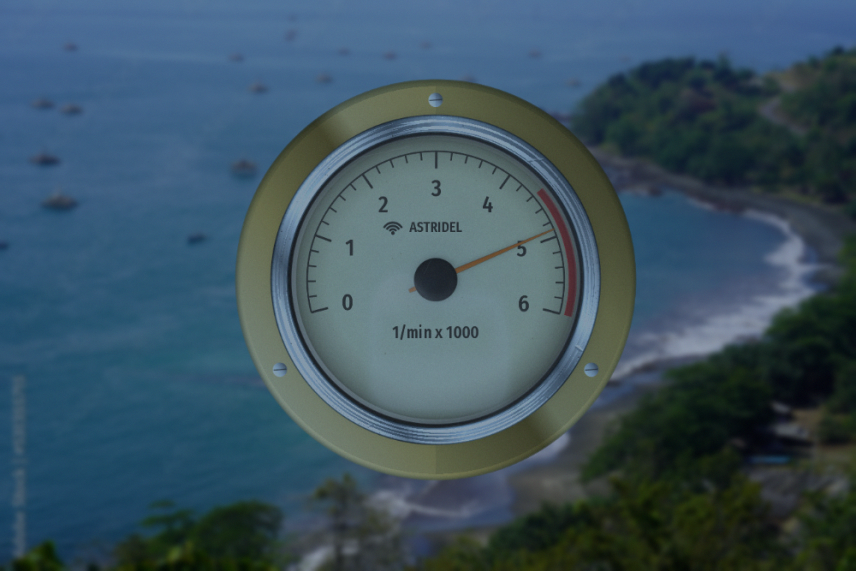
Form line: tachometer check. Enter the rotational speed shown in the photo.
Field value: 4900 rpm
